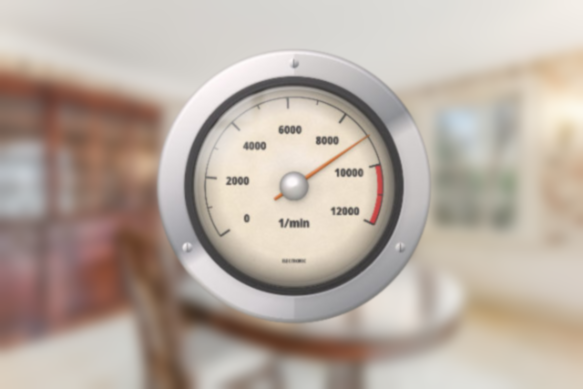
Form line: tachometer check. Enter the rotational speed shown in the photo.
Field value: 9000 rpm
